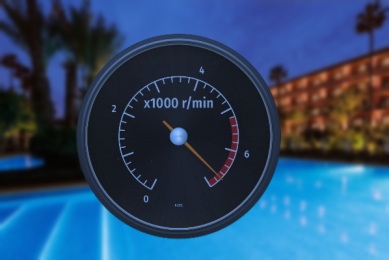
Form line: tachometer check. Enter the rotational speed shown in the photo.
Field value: 6700 rpm
